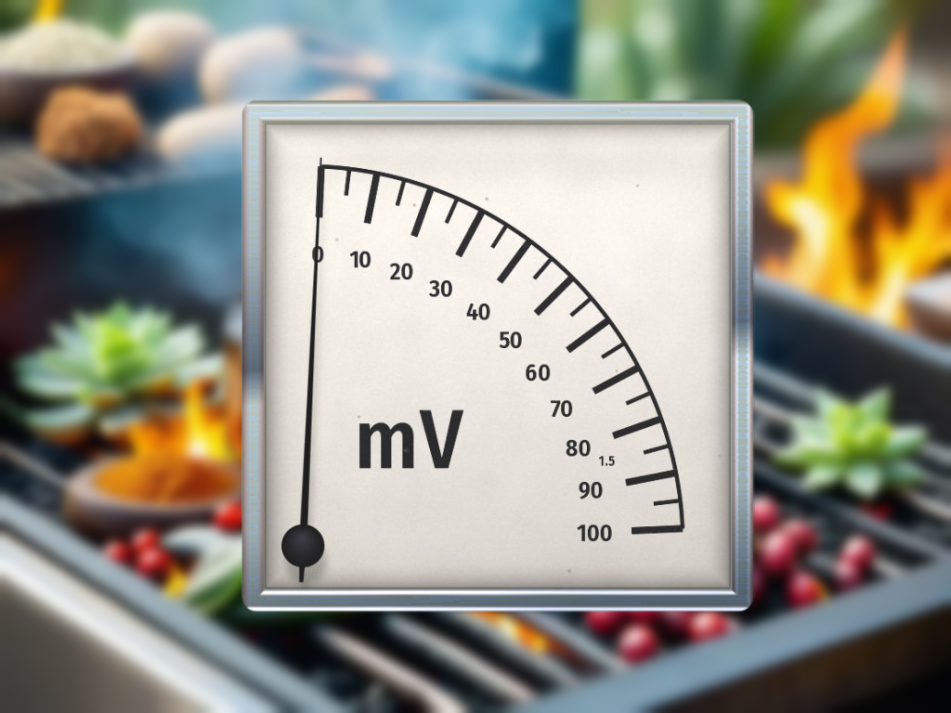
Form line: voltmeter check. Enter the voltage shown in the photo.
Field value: 0 mV
